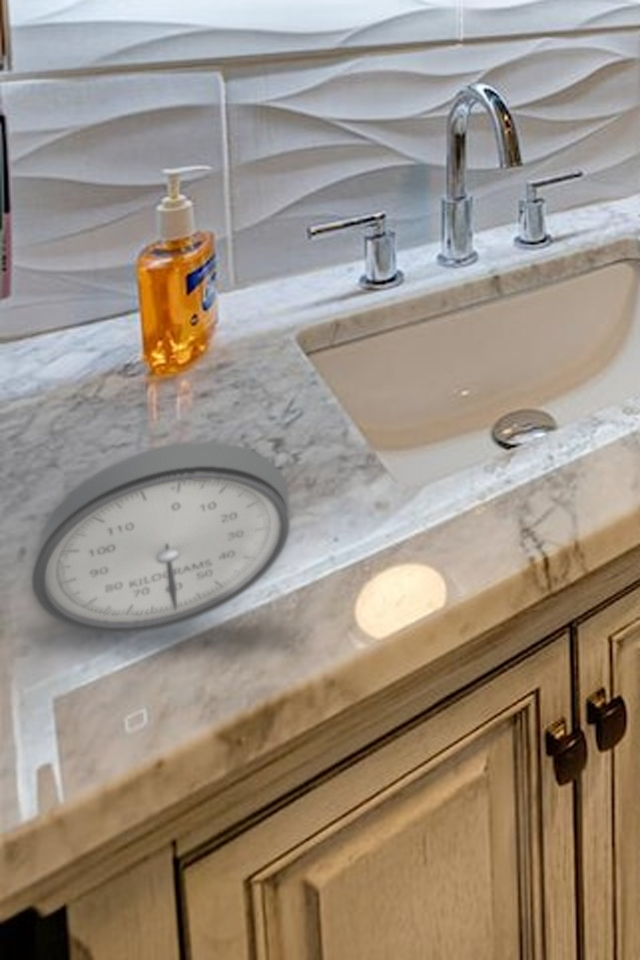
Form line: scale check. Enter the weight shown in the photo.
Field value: 60 kg
